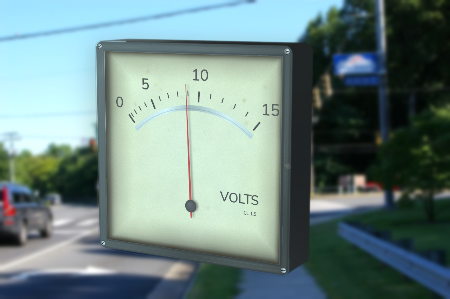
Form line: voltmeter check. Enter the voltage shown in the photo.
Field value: 9 V
